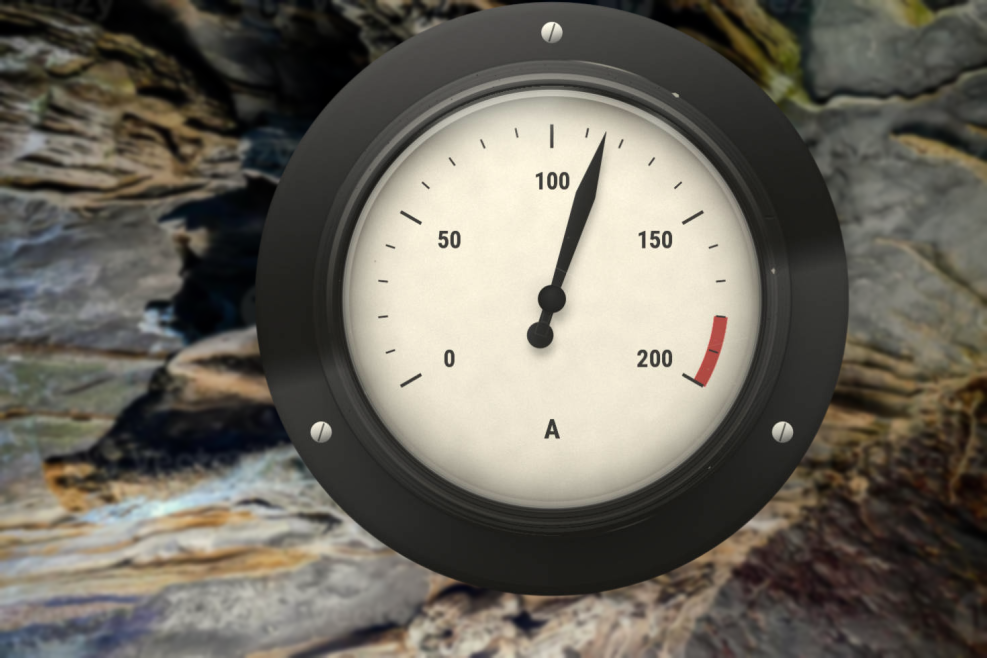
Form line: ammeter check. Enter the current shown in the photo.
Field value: 115 A
